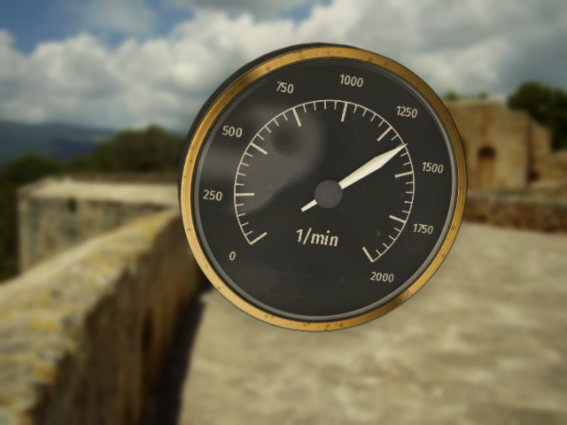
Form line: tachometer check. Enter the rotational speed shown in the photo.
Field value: 1350 rpm
